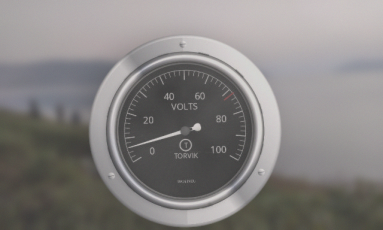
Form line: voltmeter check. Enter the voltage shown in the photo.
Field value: 6 V
